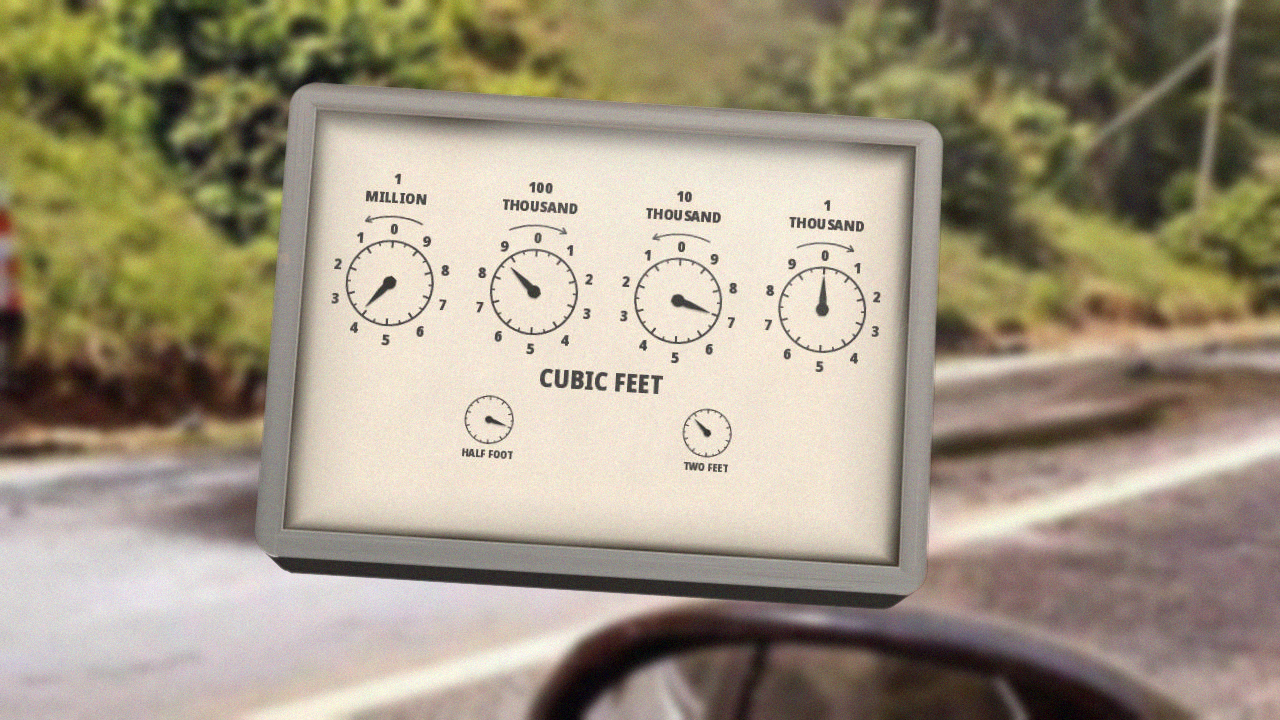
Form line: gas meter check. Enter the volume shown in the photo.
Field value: 387000 ft³
